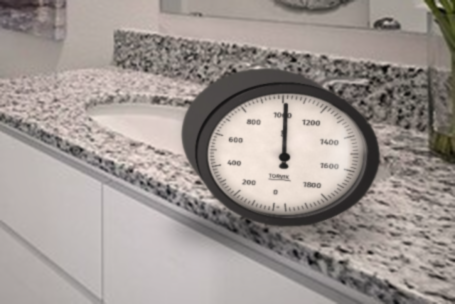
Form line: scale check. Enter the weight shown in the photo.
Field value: 1000 g
